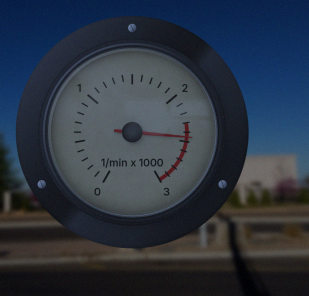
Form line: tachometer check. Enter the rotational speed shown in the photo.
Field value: 2450 rpm
